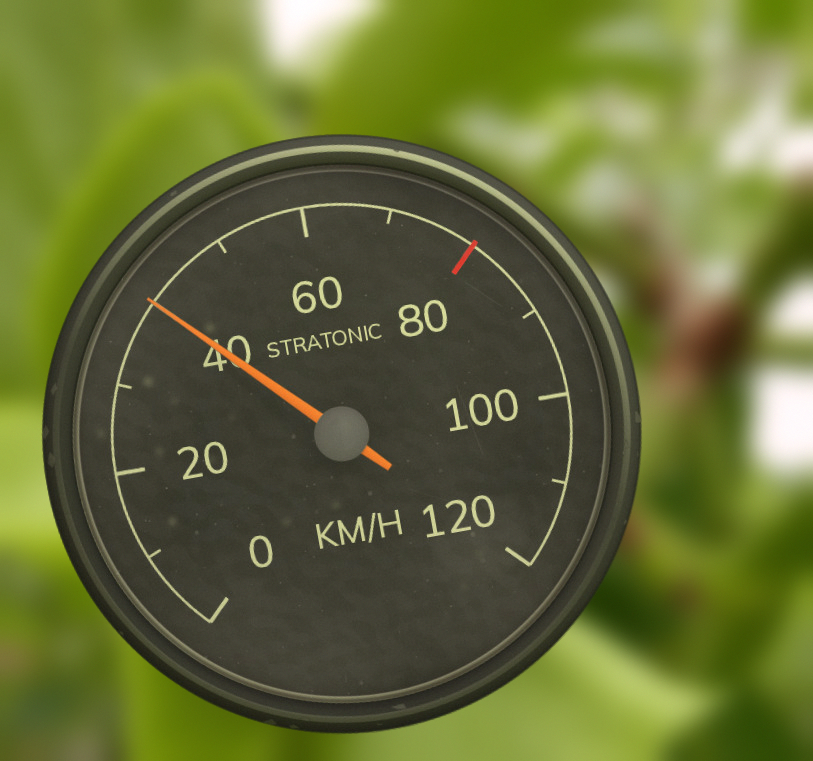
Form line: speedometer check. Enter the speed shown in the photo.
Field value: 40 km/h
